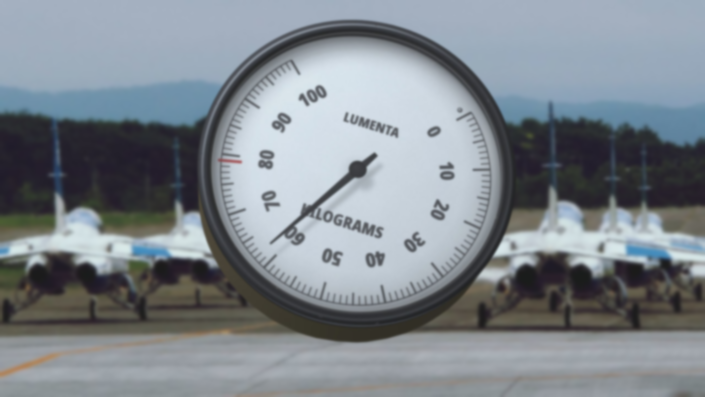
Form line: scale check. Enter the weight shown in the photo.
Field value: 62 kg
